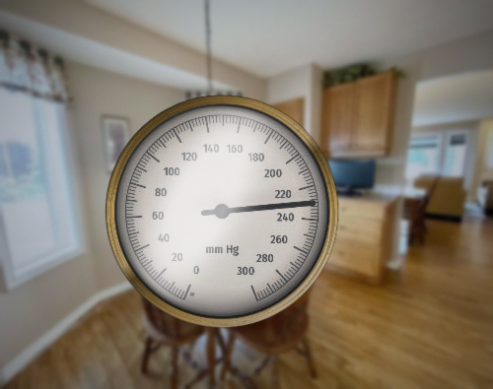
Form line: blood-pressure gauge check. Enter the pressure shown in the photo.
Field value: 230 mmHg
